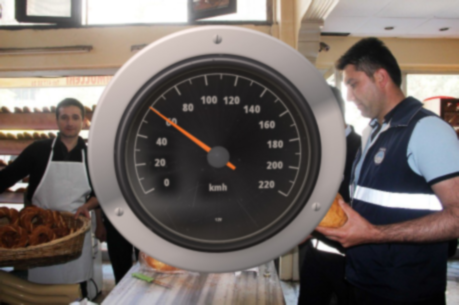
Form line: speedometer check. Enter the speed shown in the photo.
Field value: 60 km/h
